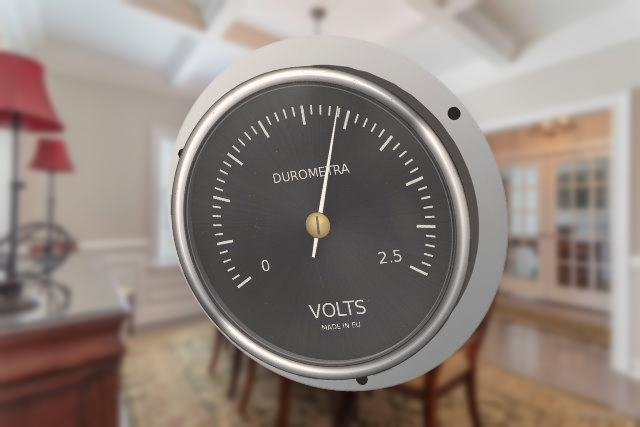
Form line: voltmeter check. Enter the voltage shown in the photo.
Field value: 1.45 V
